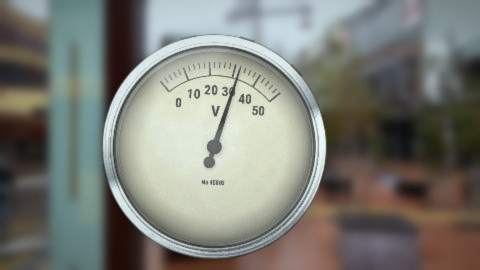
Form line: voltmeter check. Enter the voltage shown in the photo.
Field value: 32 V
